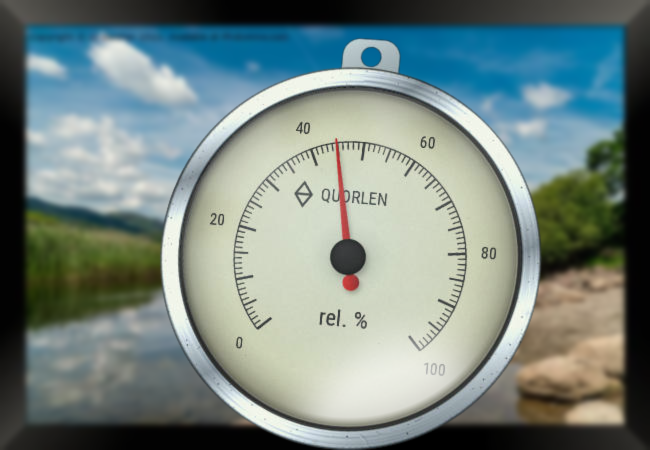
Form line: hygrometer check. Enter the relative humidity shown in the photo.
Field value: 45 %
